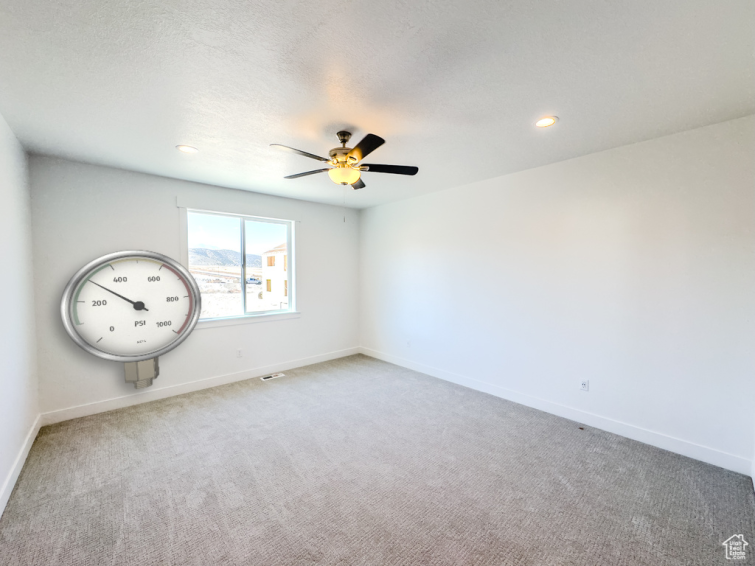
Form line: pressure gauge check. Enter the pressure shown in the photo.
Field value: 300 psi
